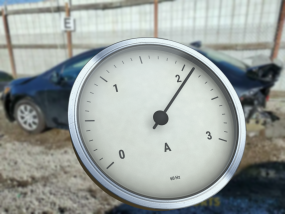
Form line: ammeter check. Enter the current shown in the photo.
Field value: 2.1 A
